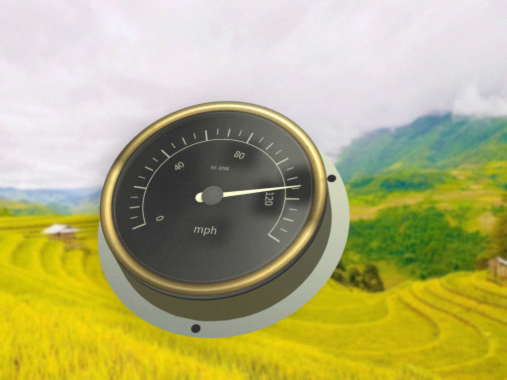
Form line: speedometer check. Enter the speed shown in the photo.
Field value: 115 mph
